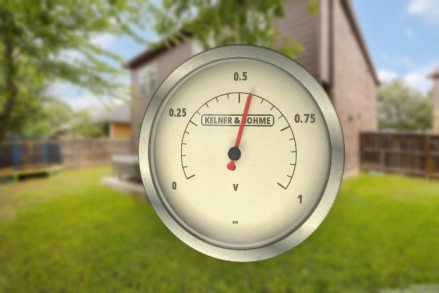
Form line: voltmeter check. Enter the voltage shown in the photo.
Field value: 0.55 V
